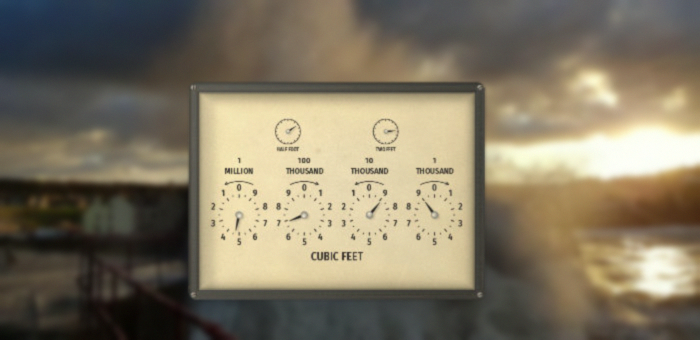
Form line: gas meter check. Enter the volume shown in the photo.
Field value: 468900 ft³
